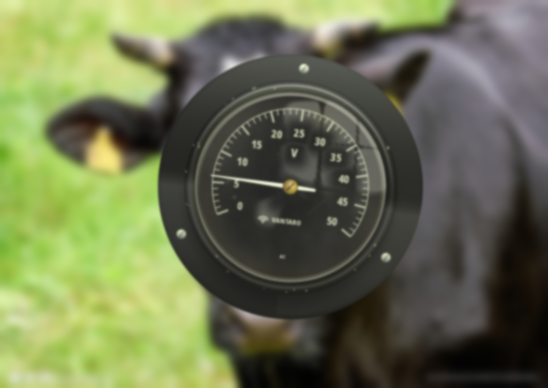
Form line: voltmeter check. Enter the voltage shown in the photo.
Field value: 6 V
